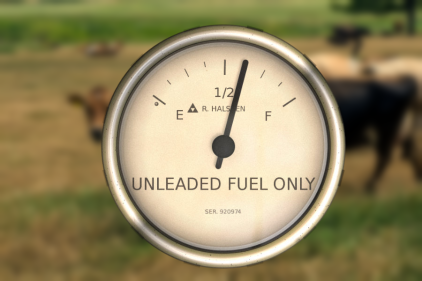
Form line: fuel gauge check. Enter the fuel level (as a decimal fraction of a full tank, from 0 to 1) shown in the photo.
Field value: 0.625
